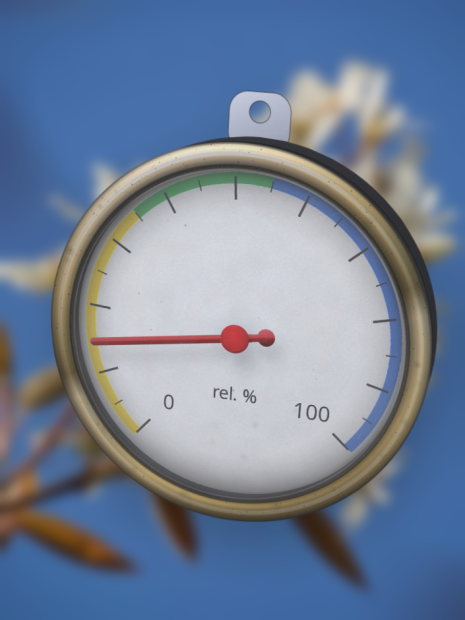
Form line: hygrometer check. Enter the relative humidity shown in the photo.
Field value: 15 %
